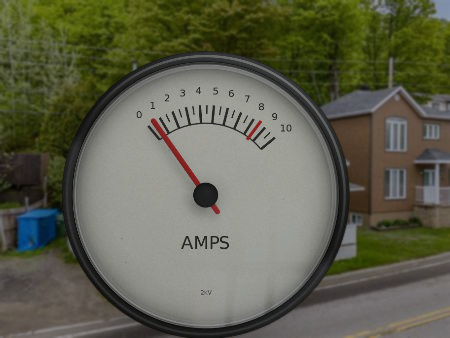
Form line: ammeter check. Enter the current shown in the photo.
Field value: 0.5 A
